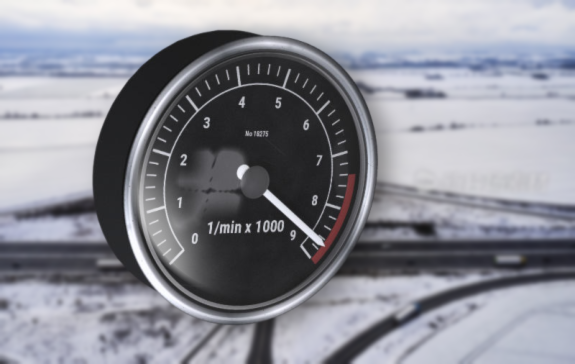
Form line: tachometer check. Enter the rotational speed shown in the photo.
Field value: 8700 rpm
